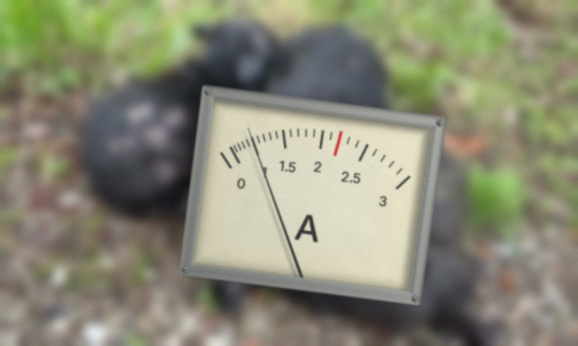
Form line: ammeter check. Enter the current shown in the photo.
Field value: 1 A
